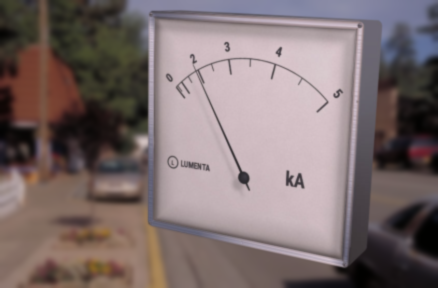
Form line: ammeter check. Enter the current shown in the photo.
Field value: 2 kA
